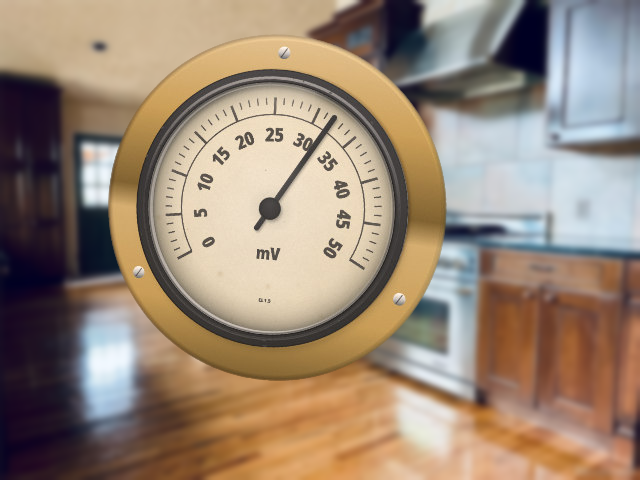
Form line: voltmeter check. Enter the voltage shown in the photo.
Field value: 32 mV
